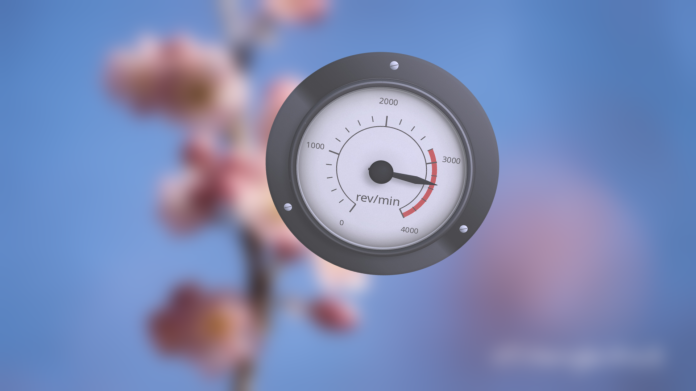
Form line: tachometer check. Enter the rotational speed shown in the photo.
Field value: 3300 rpm
